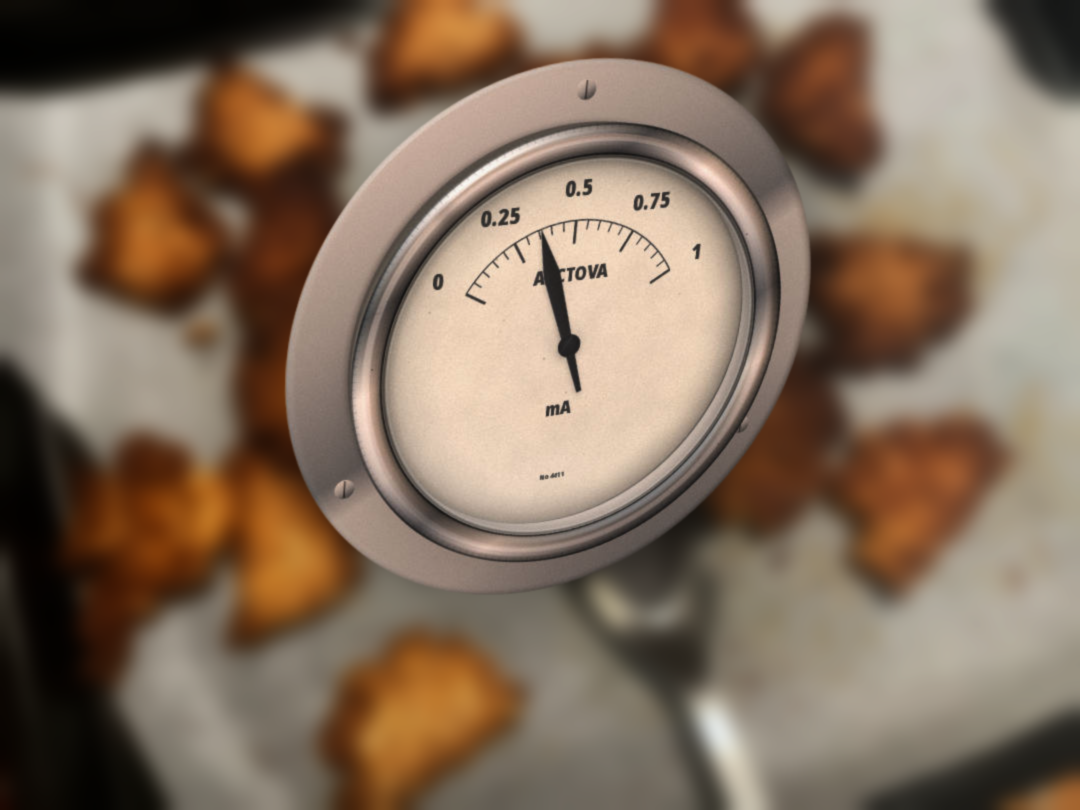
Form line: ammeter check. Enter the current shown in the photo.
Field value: 0.35 mA
